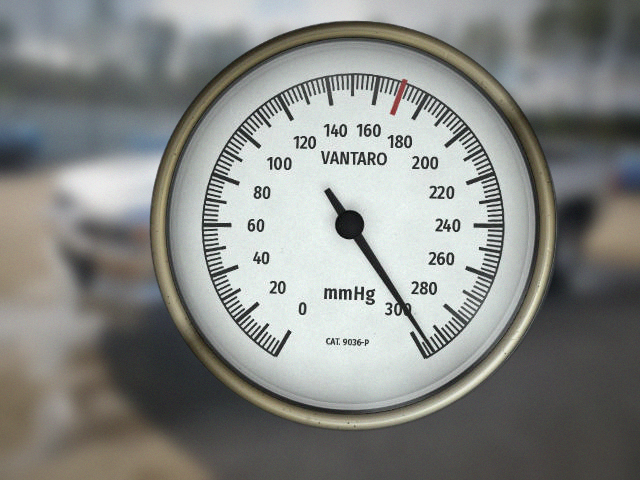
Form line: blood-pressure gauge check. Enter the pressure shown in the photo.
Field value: 296 mmHg
